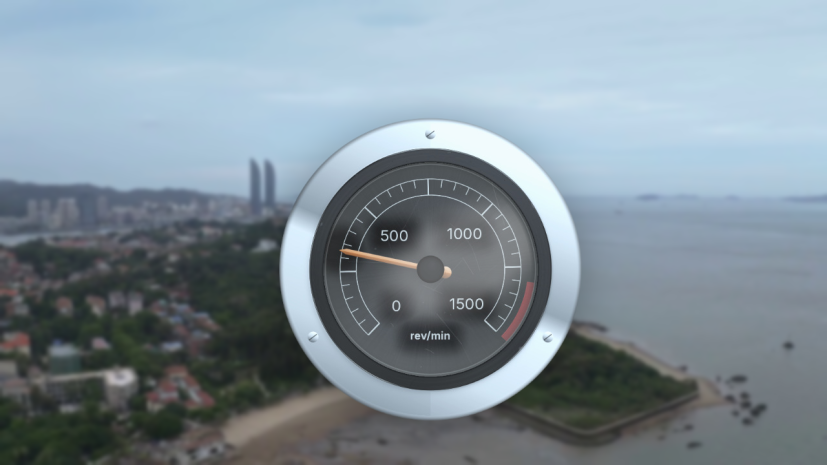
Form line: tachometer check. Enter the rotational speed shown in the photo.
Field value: 325 rpm
